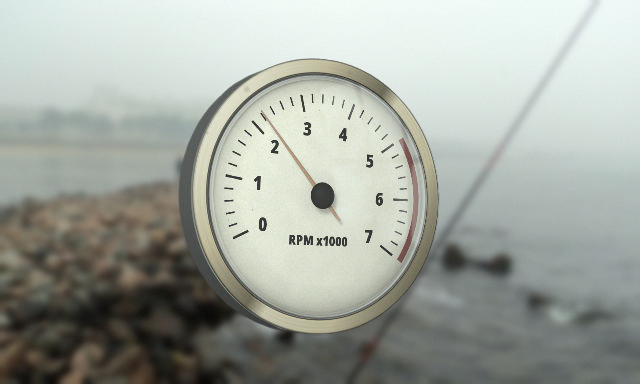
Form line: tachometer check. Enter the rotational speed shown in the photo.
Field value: 2200 rpm
